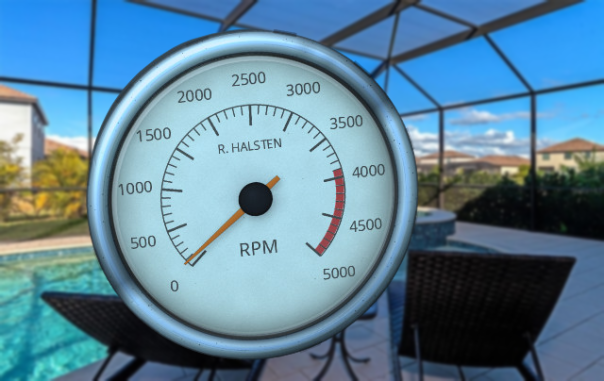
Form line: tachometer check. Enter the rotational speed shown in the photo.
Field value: 100 rpm
